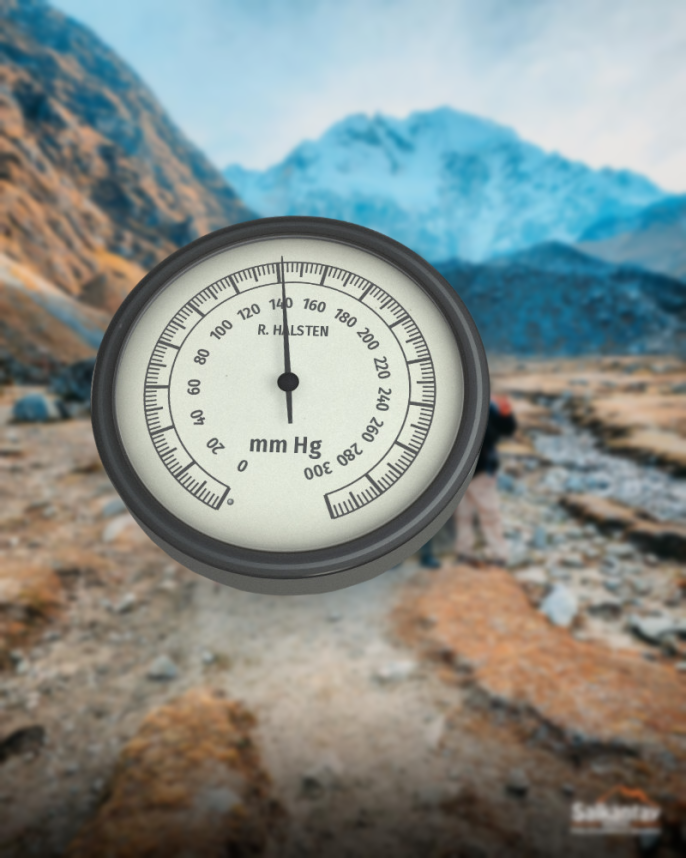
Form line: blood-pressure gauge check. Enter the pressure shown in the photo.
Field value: 142 mmHg
